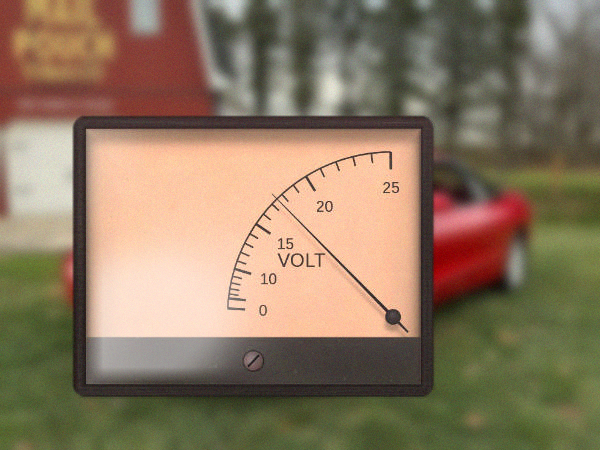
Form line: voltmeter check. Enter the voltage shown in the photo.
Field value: 17.5 V
